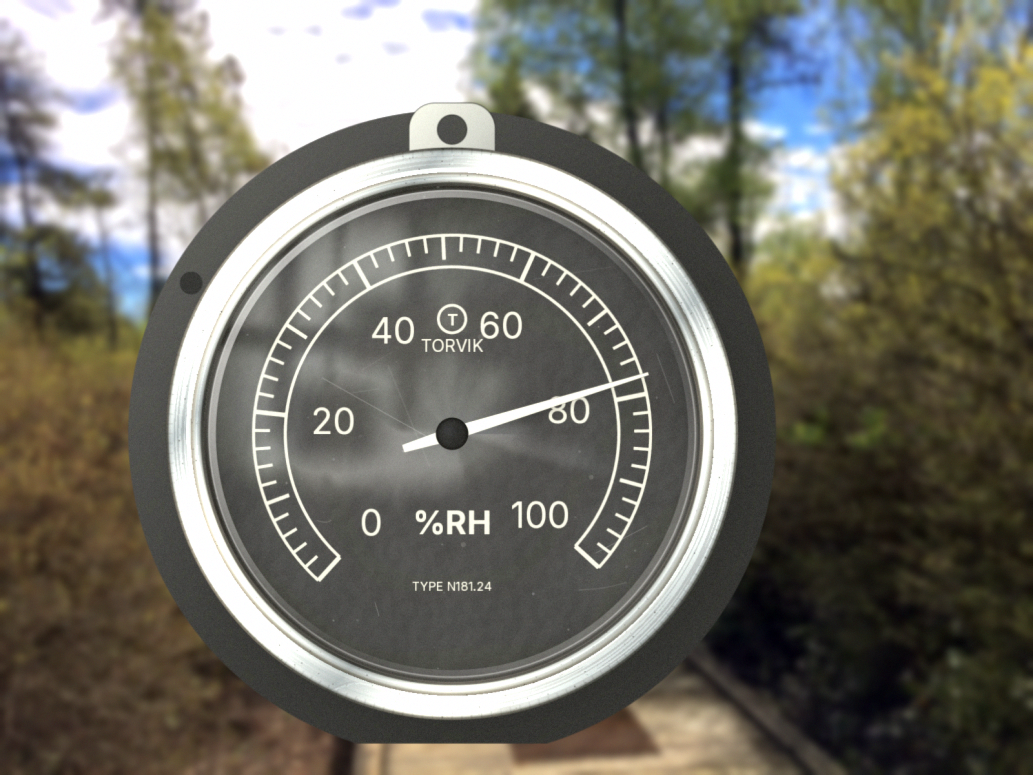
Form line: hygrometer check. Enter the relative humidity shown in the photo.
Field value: 78 %
